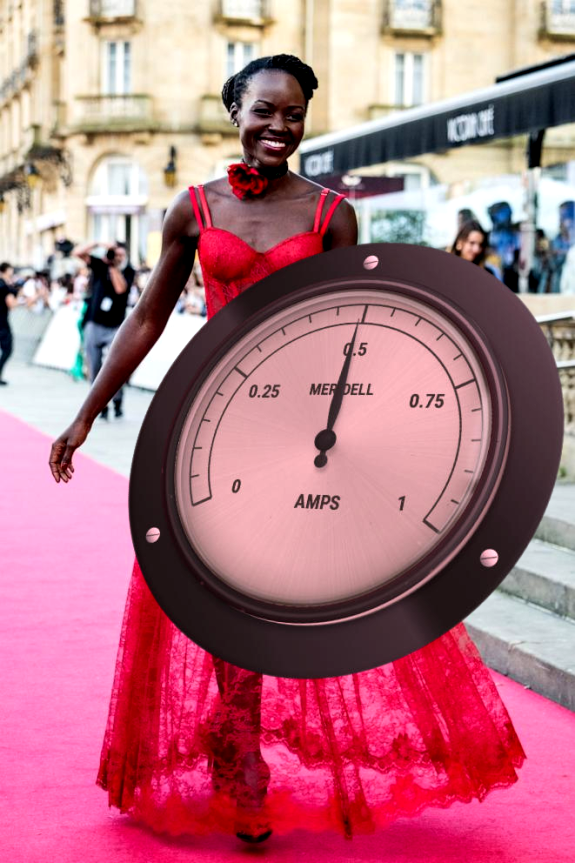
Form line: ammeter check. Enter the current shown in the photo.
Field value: 0.5 A
